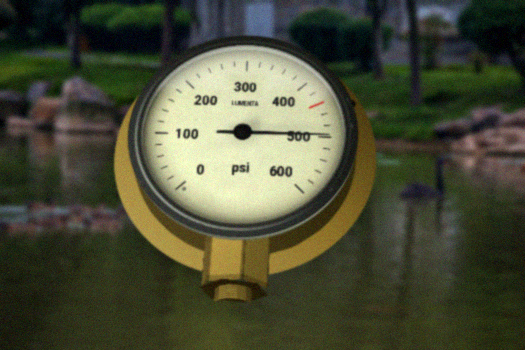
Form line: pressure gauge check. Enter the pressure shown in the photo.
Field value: 500 psi
